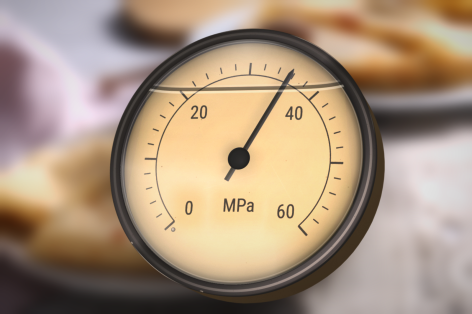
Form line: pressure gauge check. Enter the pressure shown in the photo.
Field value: 36 MPa
